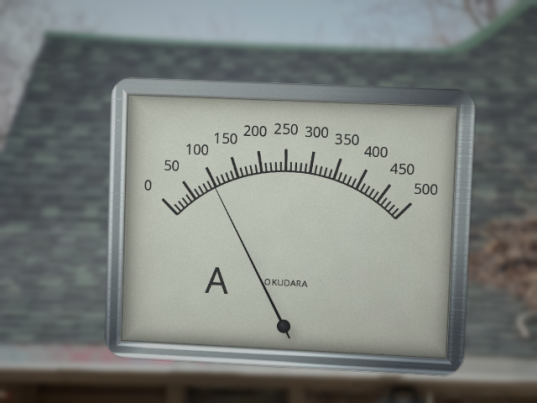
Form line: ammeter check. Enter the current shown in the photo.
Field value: 100 A
